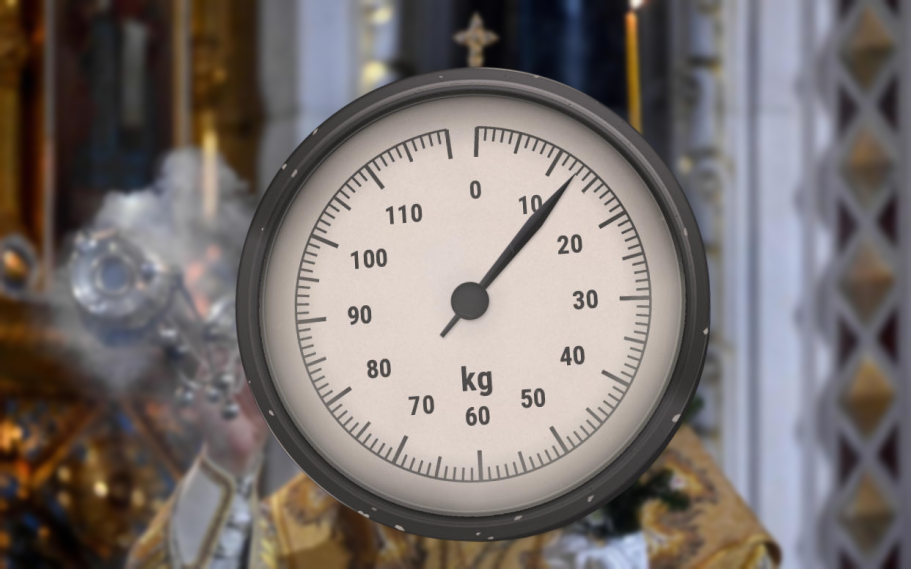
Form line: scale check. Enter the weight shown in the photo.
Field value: 13 kg
